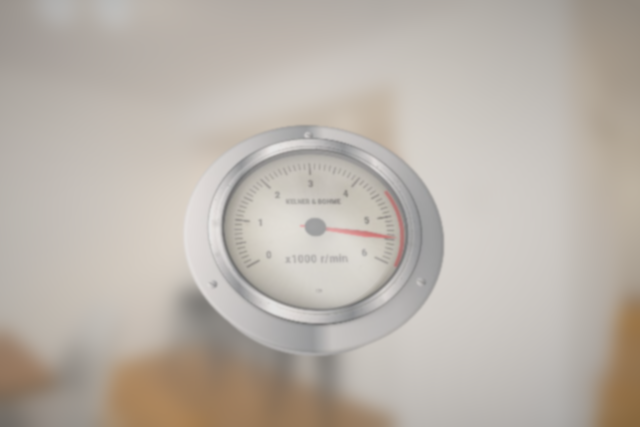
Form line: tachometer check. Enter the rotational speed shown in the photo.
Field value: 5500 rpm
